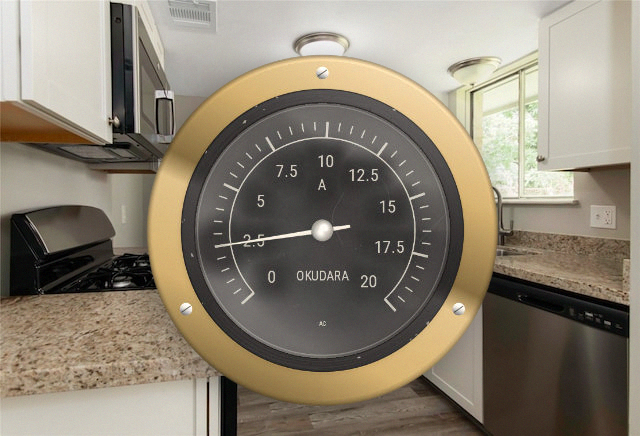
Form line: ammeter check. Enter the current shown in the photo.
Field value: 2.5 A
